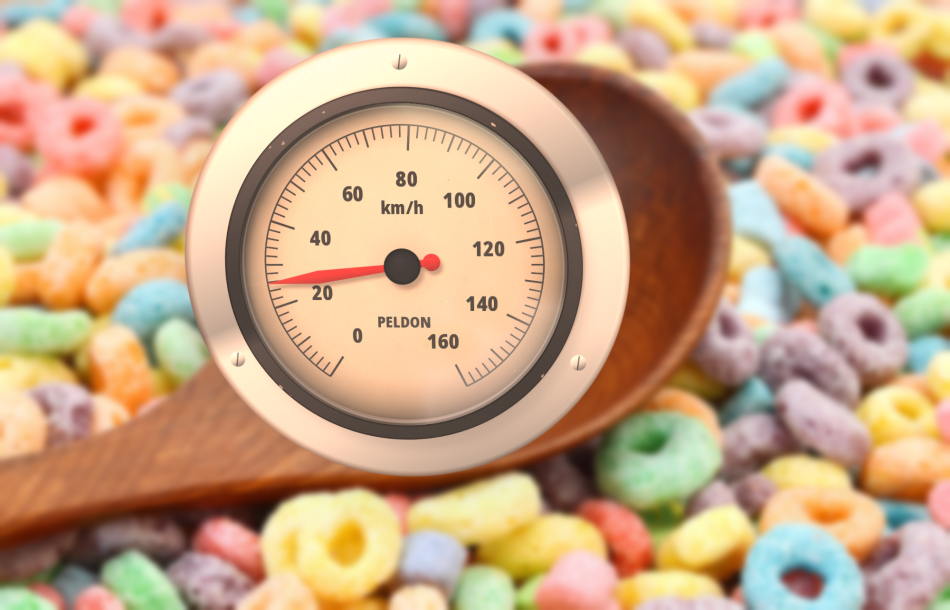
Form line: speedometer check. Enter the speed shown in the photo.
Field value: 26 km/h
